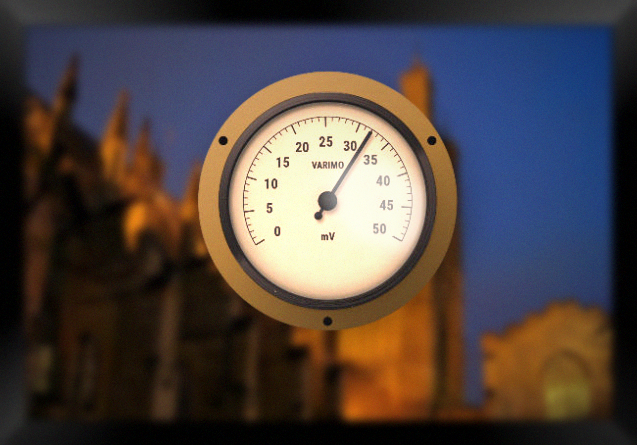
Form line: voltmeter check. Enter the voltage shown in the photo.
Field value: 32 mV
